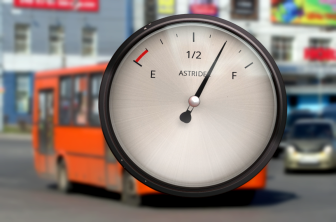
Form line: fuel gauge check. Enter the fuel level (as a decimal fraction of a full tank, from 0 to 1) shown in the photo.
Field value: 0.75
